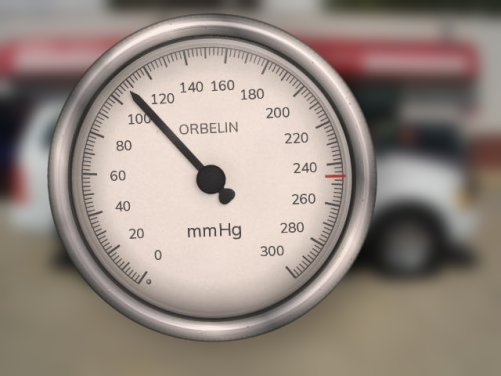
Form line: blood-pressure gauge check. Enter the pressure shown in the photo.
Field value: 108 mmHg
